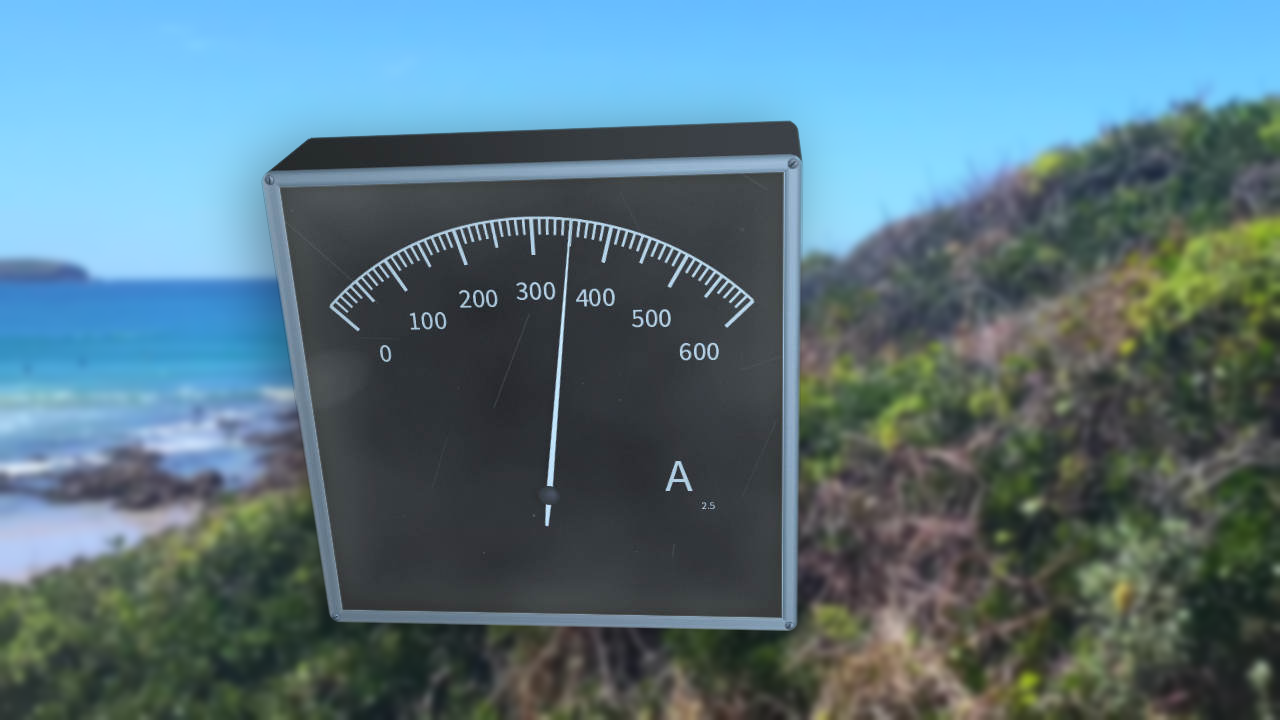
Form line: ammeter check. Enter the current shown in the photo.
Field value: 350 A
